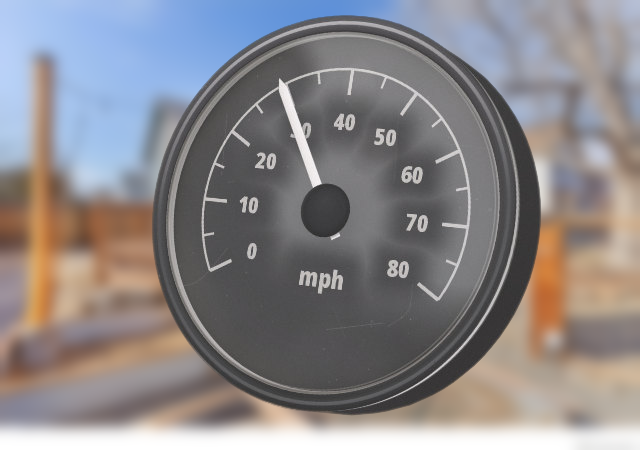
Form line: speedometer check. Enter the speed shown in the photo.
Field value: 30 mph
